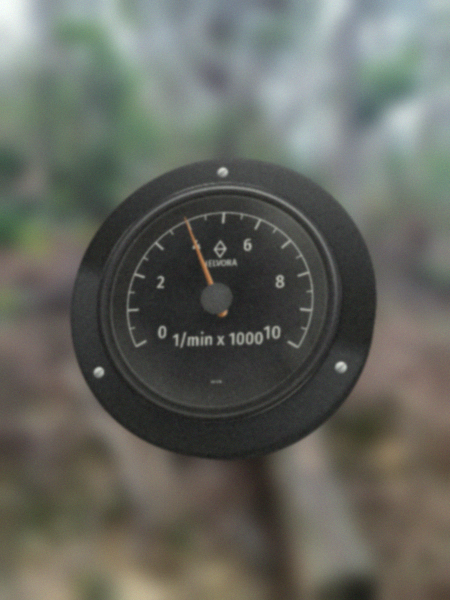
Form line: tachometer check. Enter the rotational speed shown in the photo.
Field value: 4000 rpm
